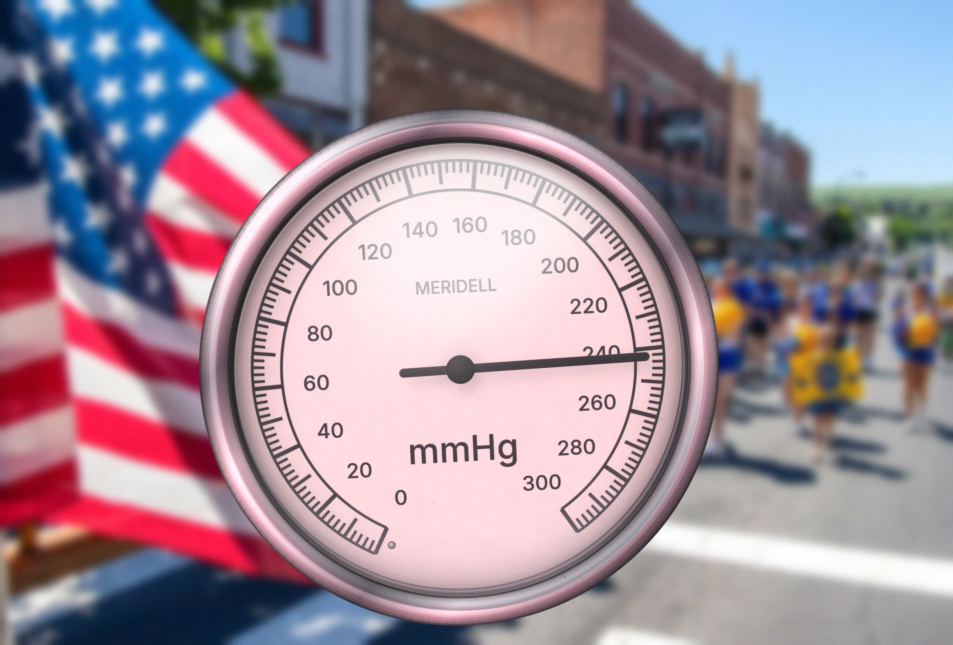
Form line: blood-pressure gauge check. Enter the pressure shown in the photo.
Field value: 242 mmHg
